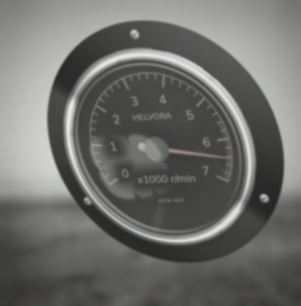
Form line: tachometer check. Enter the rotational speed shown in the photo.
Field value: 6400 rpm
